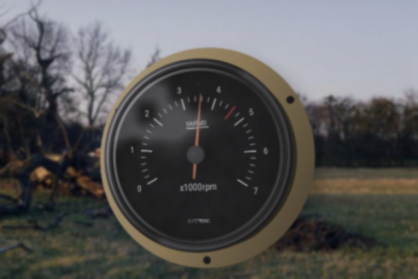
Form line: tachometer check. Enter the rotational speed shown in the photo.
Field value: 3600 rpm
